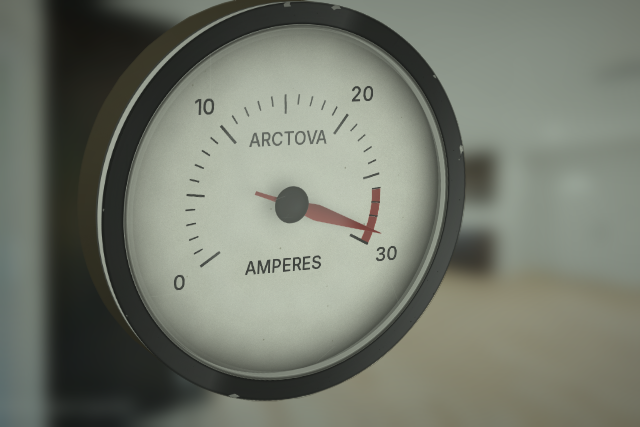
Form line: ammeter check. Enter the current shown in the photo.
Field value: 29 A
